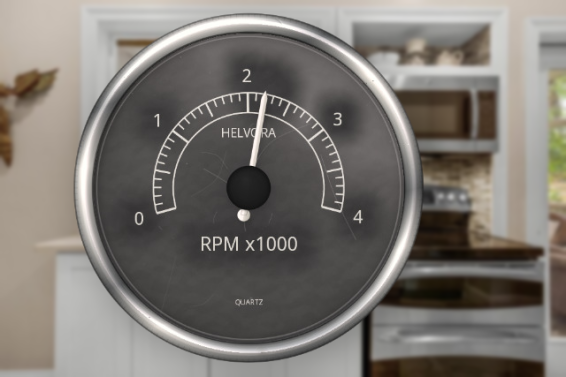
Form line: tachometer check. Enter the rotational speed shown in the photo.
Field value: 2200 rpm
